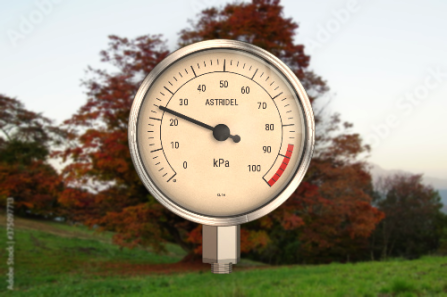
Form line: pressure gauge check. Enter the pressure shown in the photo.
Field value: 24 kPa
